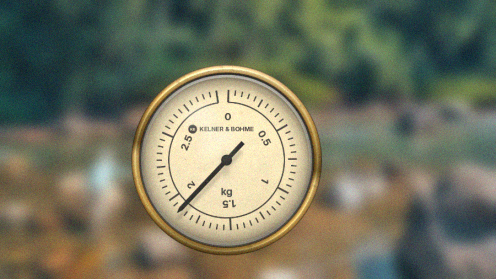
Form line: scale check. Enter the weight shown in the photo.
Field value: 1.9 kg
